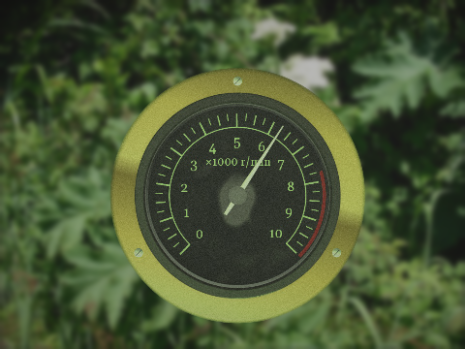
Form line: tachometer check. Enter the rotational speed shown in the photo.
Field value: 6250 rpm
